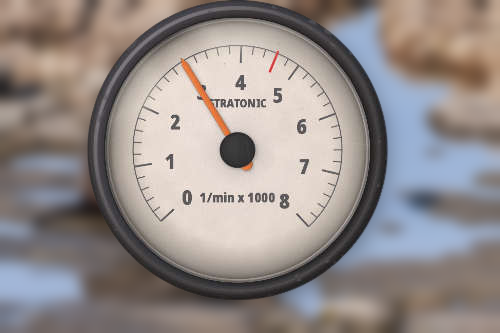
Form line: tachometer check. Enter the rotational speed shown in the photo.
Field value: 3000 rpm
